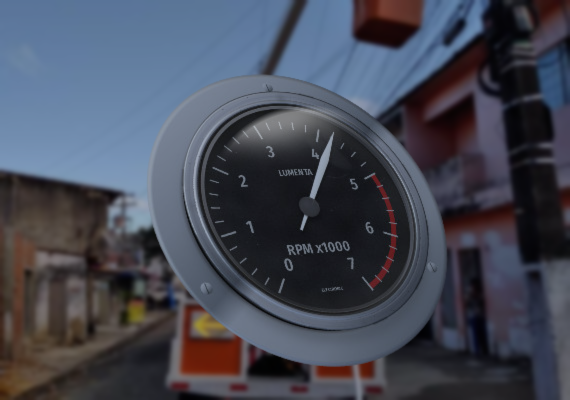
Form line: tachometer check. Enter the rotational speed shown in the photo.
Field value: 4200 rpm
